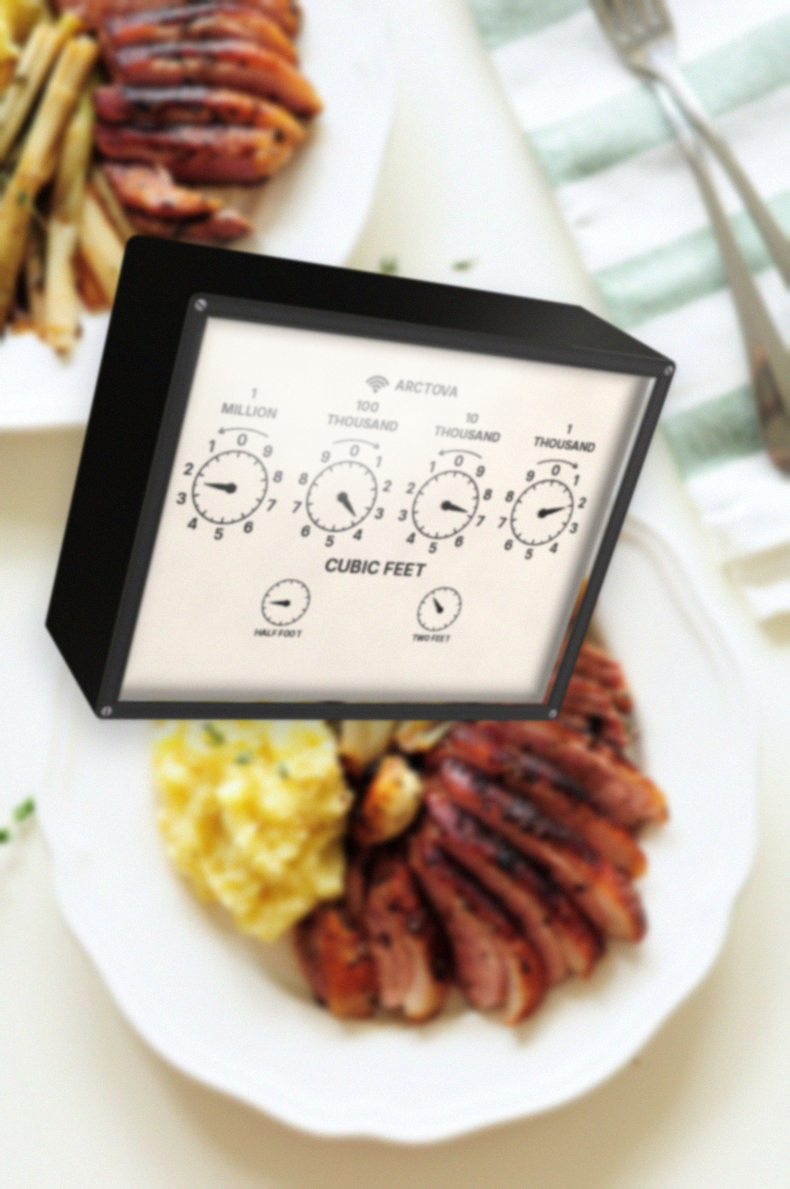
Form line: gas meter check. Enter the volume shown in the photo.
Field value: 237200 ft³
